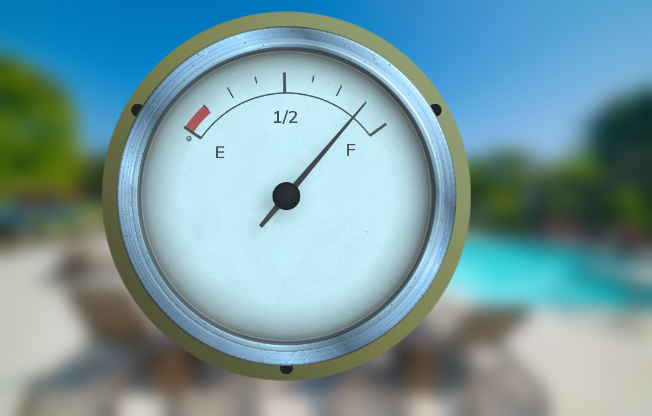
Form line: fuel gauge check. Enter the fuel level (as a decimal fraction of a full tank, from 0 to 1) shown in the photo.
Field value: 0.875
